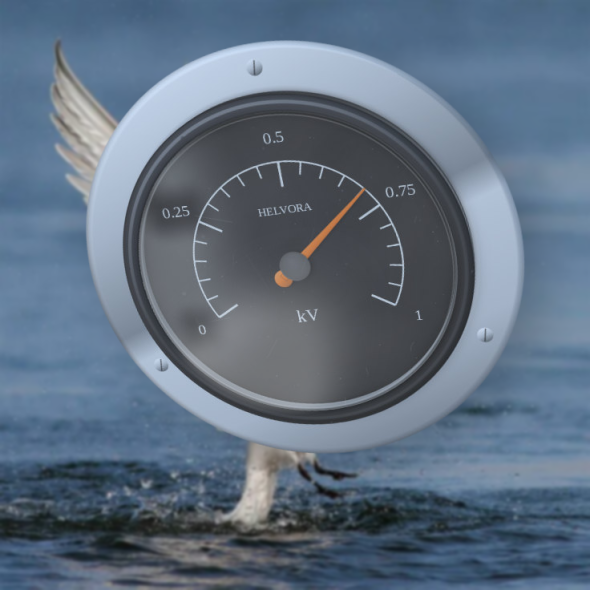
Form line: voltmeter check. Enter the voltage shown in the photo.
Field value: 0.7 kV
